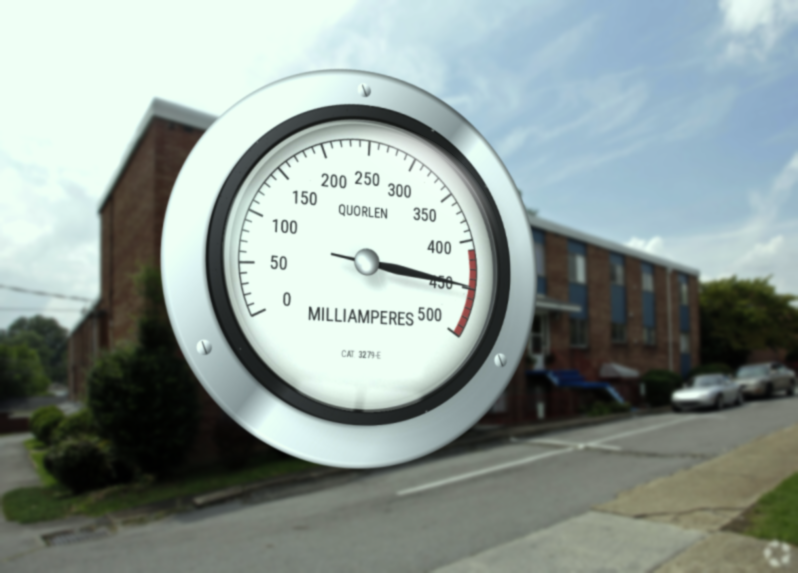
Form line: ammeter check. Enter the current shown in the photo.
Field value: 450 mA
